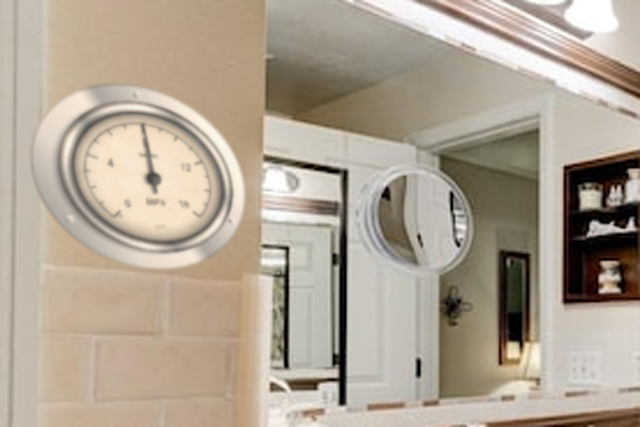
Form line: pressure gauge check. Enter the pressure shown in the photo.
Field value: 8 MPa
